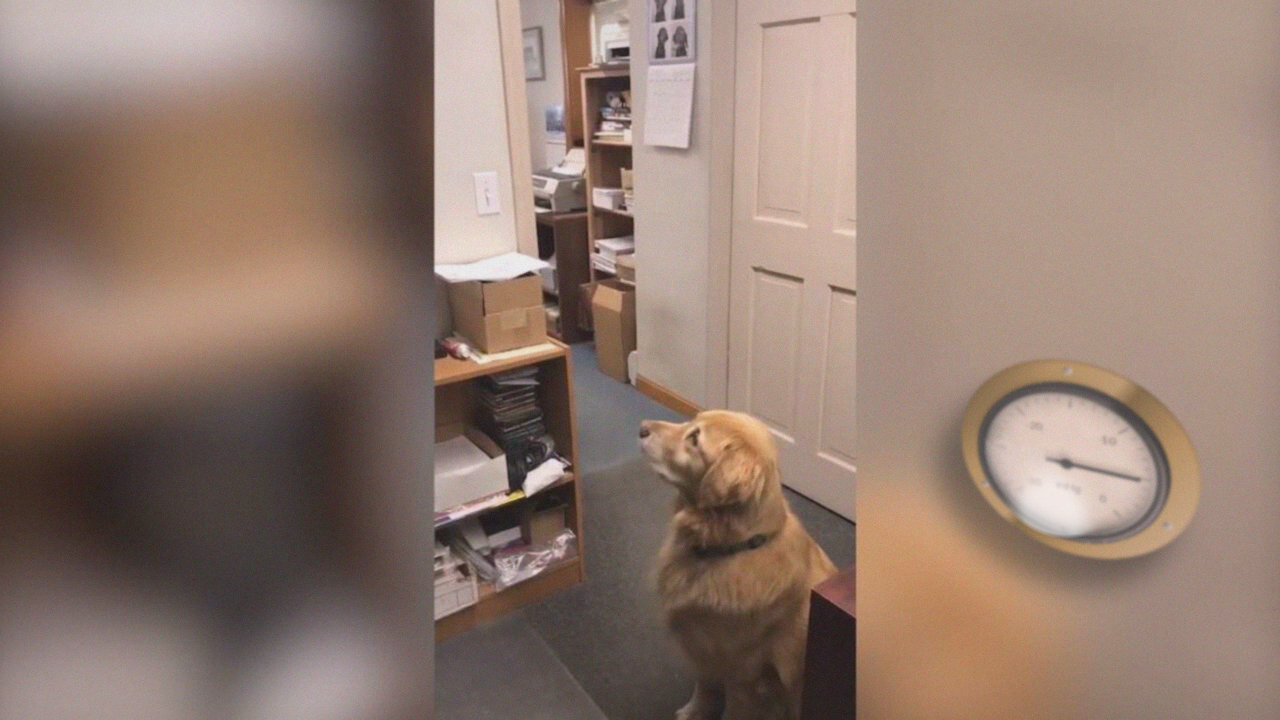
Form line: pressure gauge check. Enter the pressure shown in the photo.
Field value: -5 inHg
